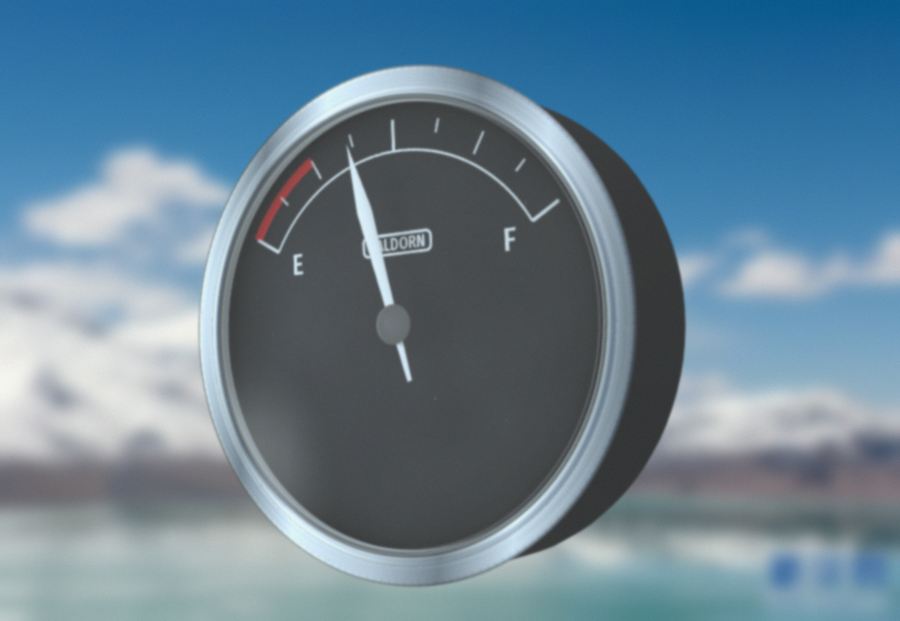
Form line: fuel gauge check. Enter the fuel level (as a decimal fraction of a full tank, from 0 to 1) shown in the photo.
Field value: 0.375
